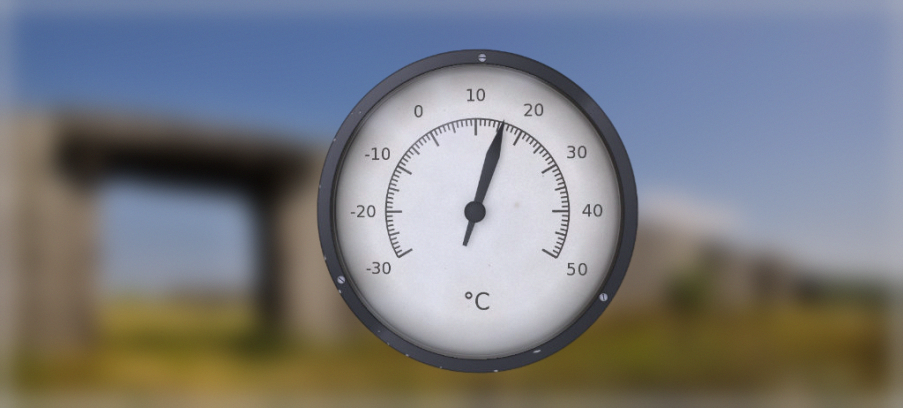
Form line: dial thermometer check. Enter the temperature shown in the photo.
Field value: 16 °C
